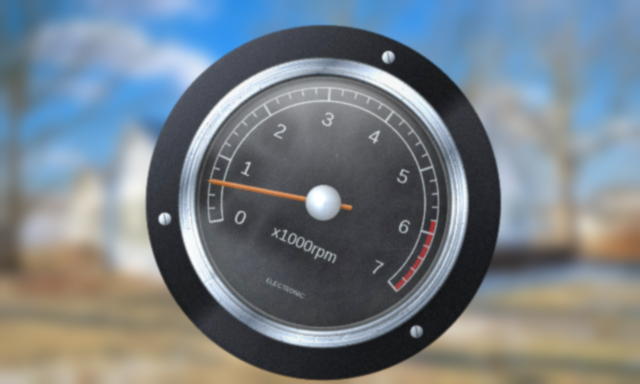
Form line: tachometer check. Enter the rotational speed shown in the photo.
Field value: 600 rpm
